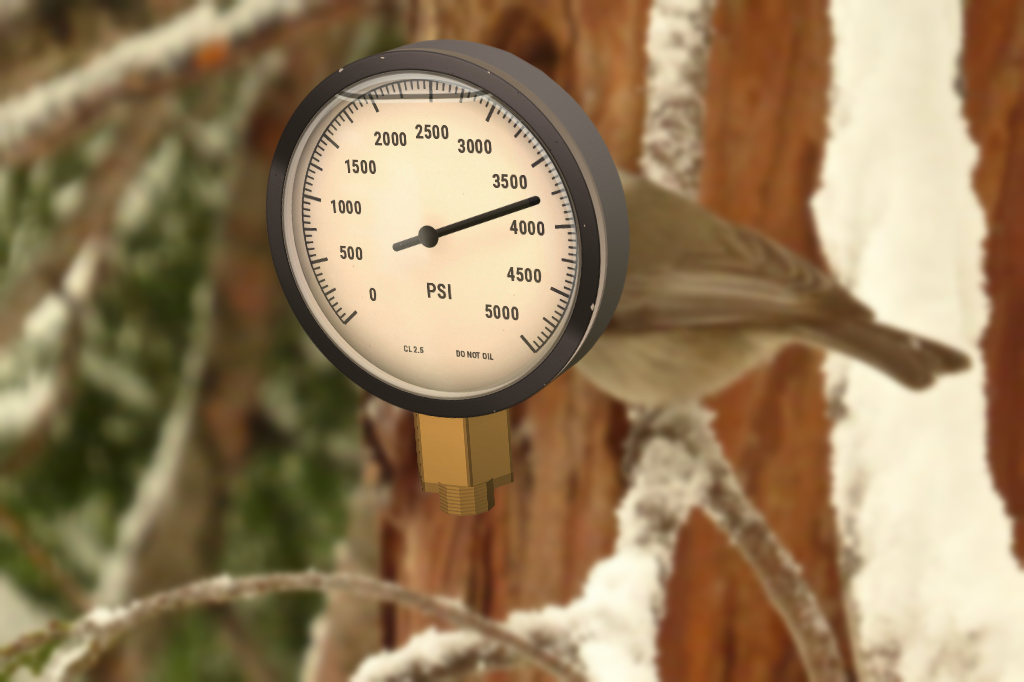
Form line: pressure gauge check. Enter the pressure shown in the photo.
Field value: 3750 psi
